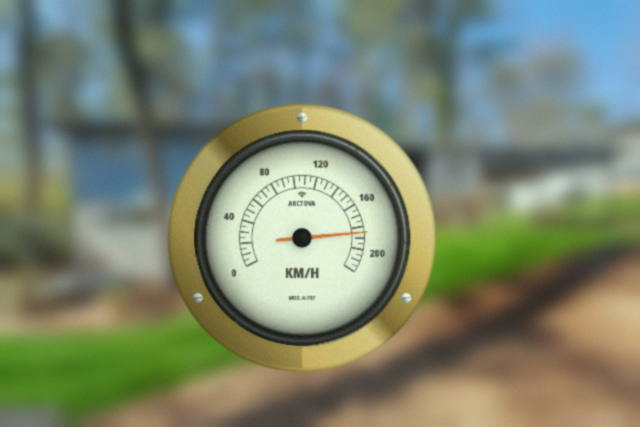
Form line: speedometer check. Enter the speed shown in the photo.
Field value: 185 km/h
